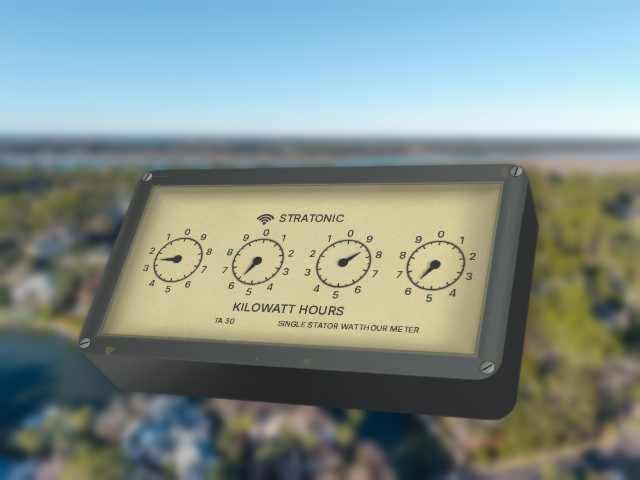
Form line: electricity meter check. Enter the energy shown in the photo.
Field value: 2586 kWh
